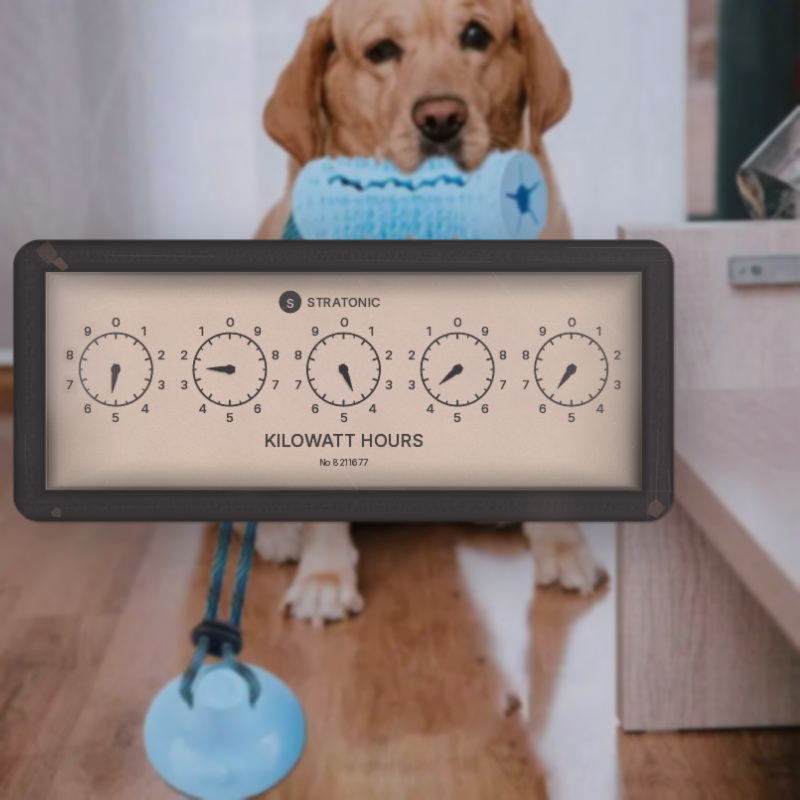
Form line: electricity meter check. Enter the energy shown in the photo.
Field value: 52436 kWh
